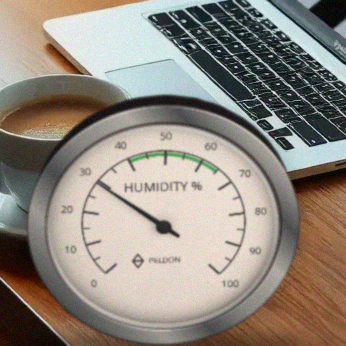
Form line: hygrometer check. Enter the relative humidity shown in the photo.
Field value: 30 %
